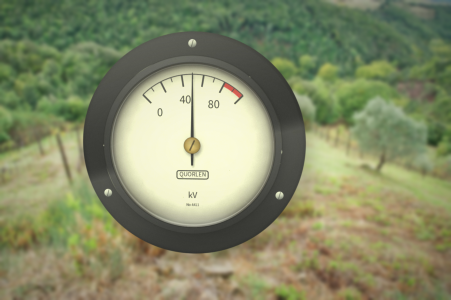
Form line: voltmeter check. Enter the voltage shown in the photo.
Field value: 50 kV
